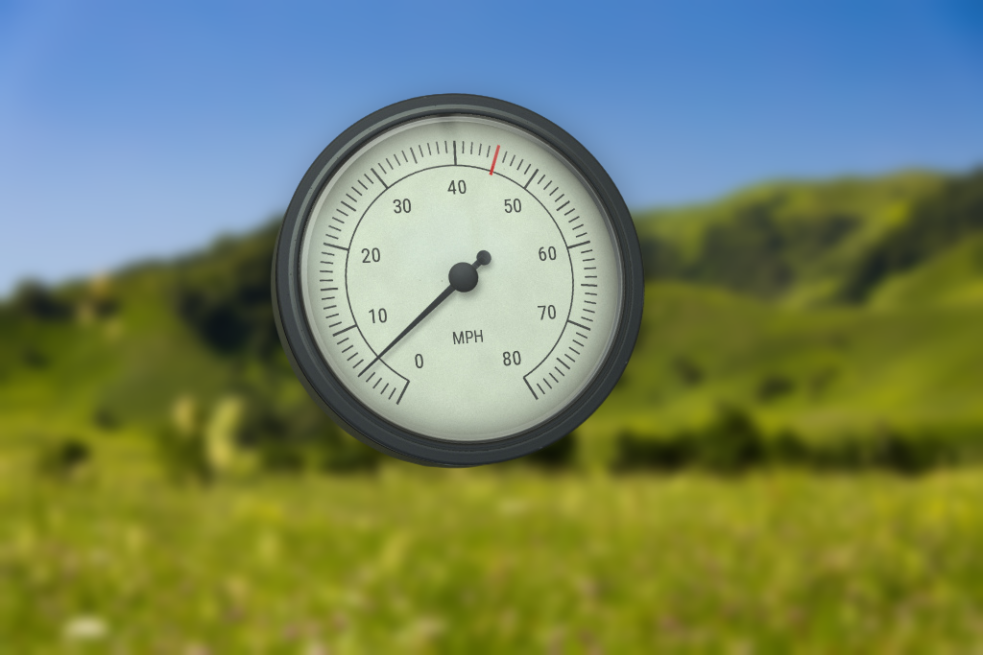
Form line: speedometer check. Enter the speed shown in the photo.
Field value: 5 mph
